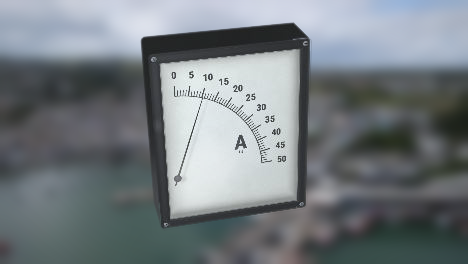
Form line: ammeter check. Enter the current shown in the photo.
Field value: 10 A
